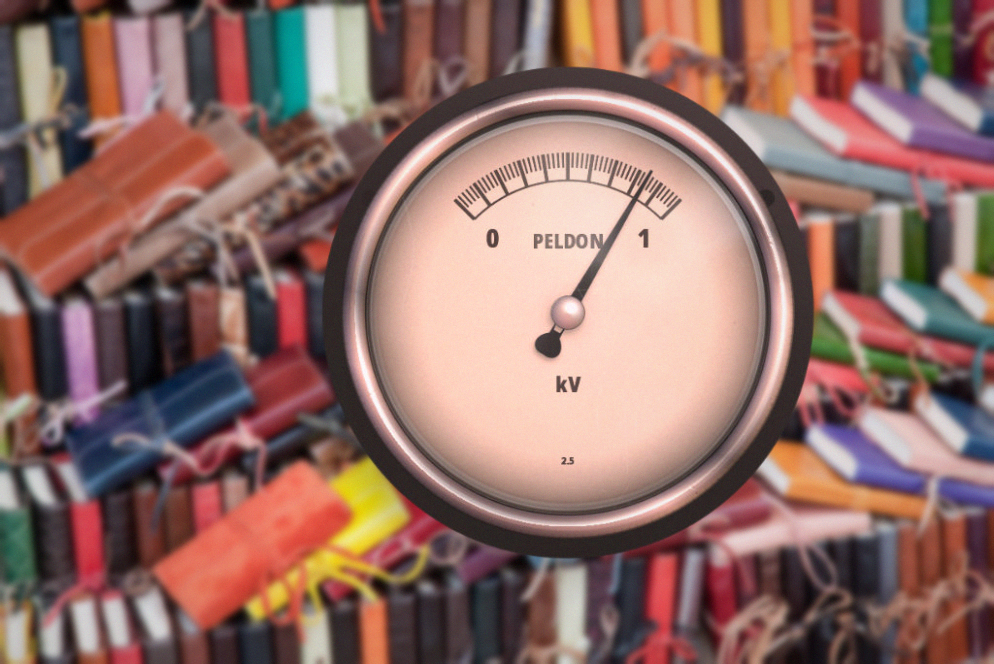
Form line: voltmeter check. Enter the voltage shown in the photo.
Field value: 0.84 kV
